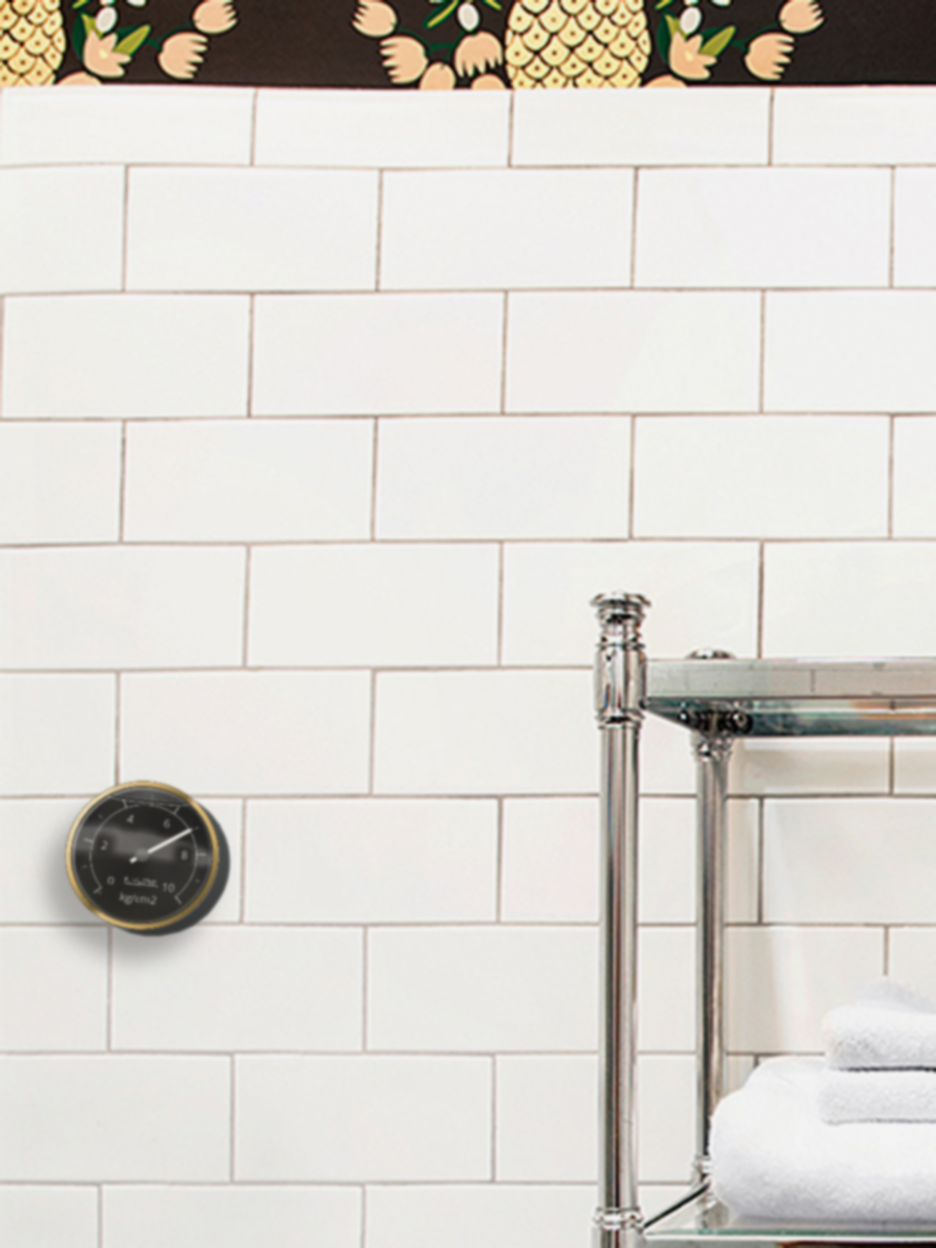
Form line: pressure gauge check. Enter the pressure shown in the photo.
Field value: 7 kg/cm²
